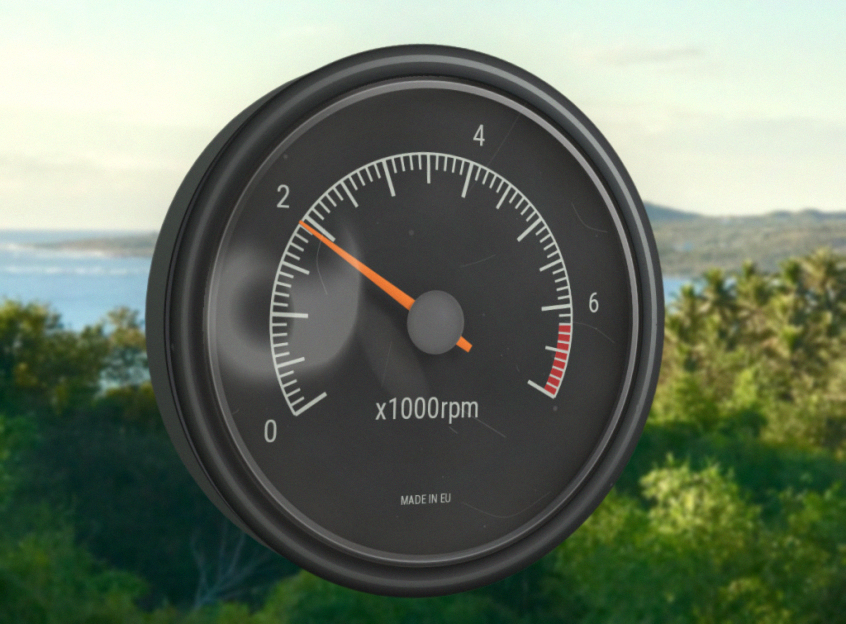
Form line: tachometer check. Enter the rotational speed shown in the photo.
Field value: 1900 rpm
